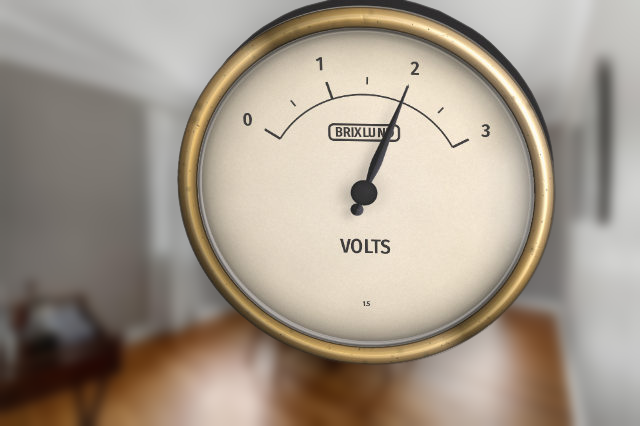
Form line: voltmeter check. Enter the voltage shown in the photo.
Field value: 2 V
